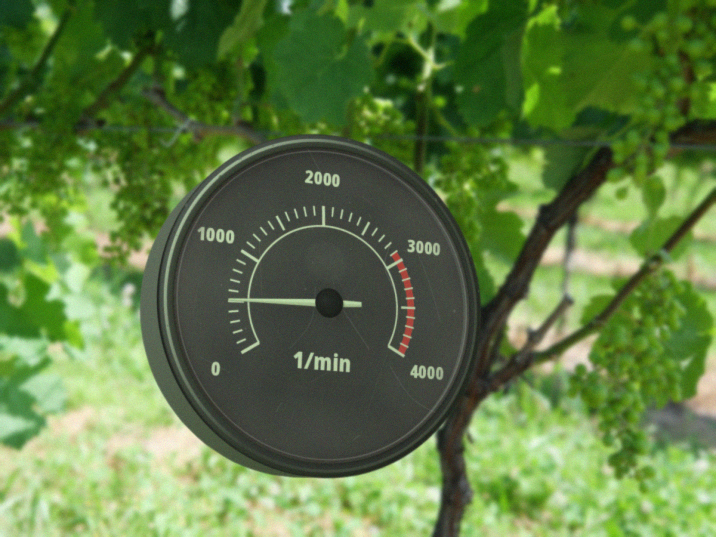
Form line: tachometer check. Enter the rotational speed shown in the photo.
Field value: 500 rpm
